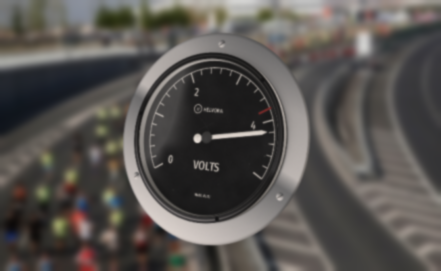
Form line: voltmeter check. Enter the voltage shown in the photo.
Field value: 4.2 V
